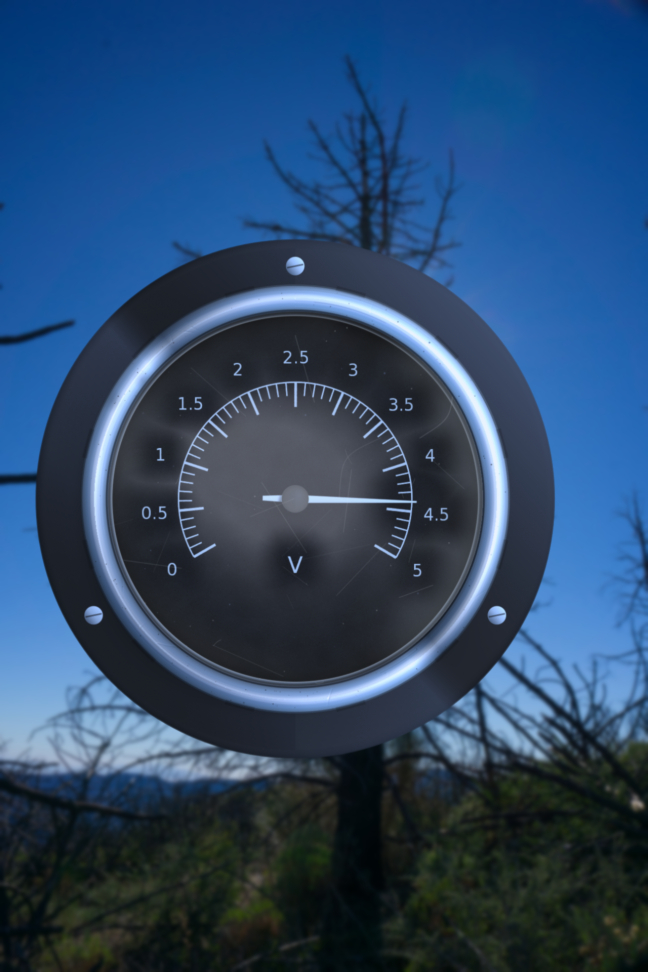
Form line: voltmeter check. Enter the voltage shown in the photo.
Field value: 4.4 V
